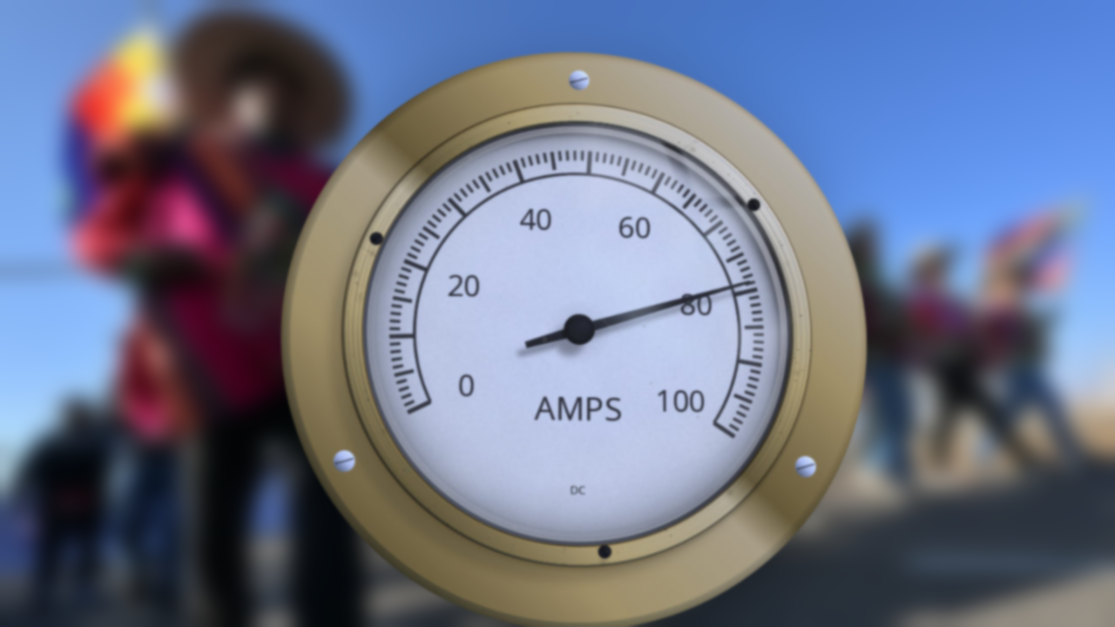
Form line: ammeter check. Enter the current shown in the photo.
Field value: 79 A
